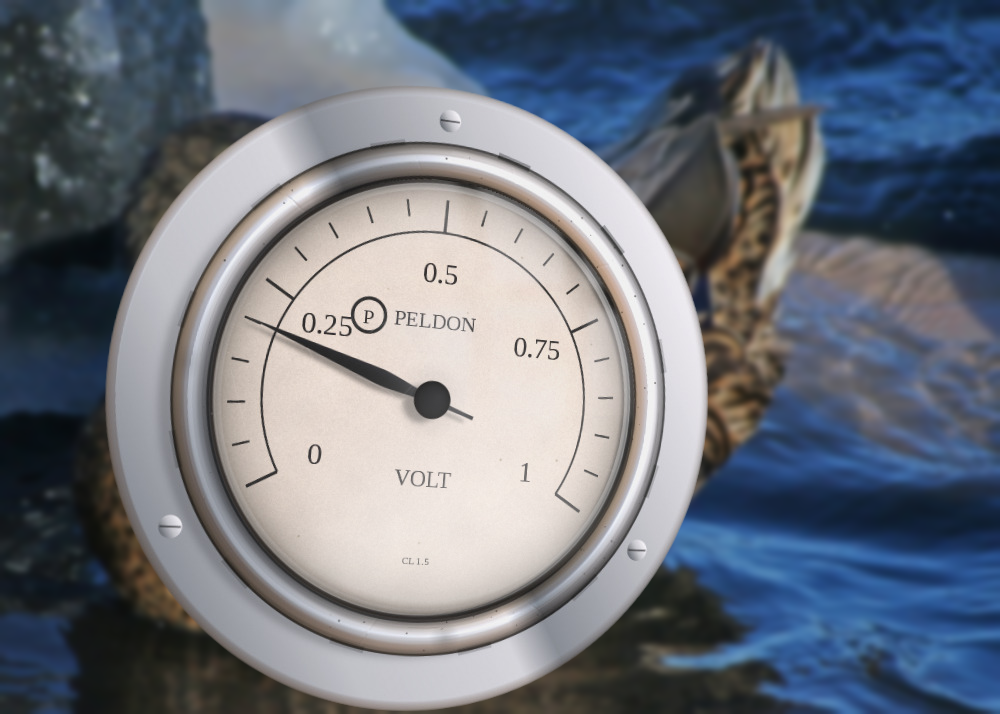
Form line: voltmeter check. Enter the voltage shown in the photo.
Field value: 0.2 V
